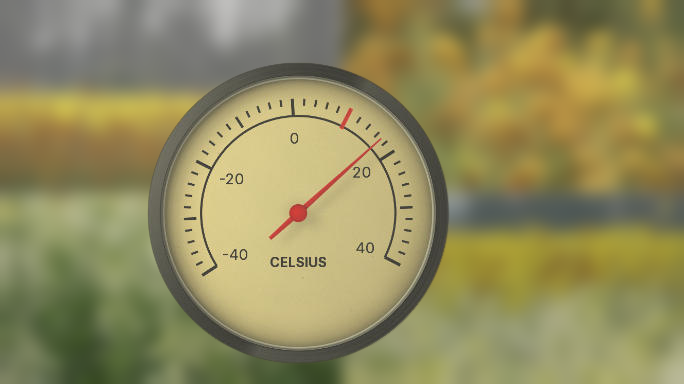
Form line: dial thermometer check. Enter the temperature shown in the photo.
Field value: 17 °C
